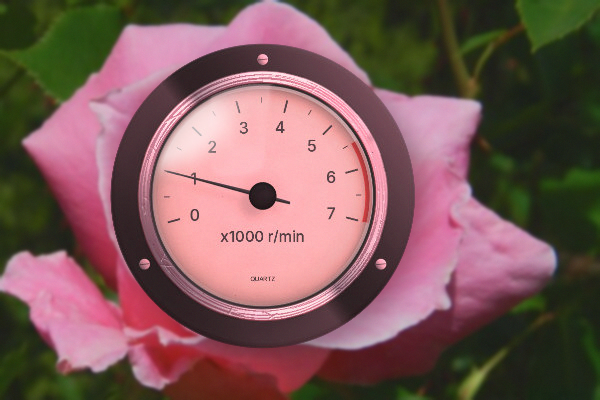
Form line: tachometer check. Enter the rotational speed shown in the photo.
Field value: 1000 rpm
